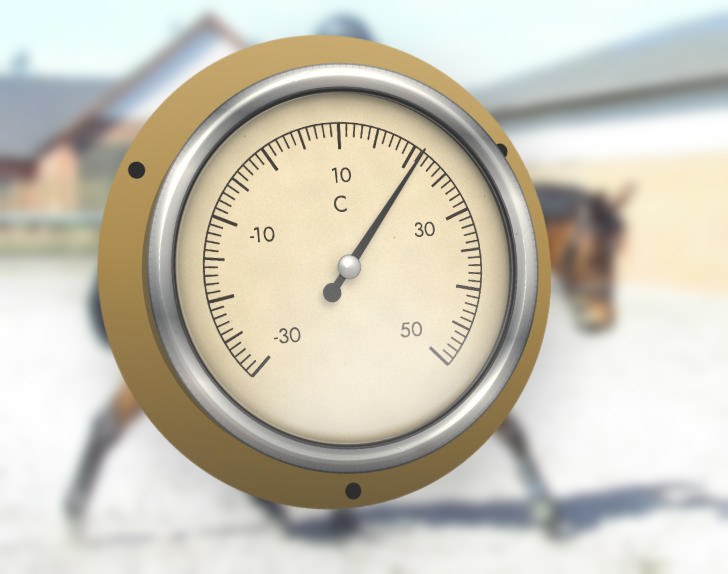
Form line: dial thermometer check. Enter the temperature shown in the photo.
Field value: 21 °C
